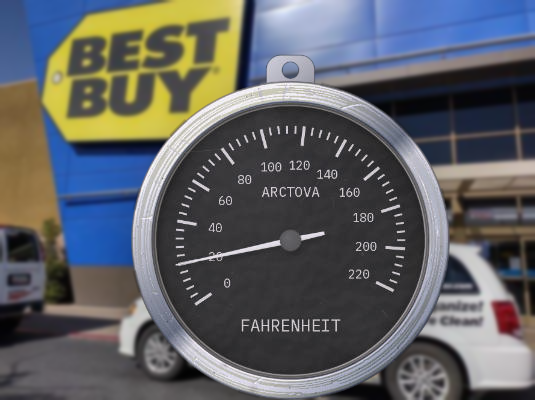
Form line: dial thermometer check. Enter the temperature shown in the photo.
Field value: 20 °F
